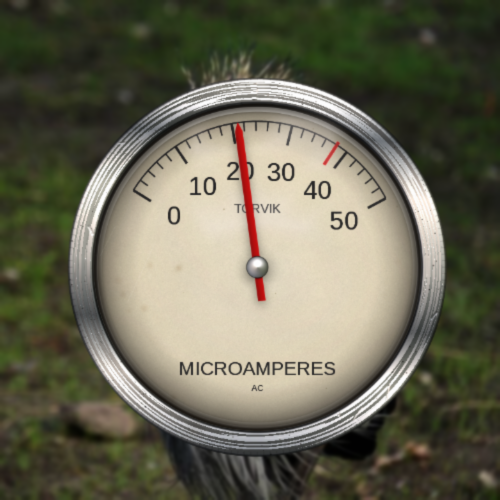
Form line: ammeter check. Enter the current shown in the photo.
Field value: 21 µA
